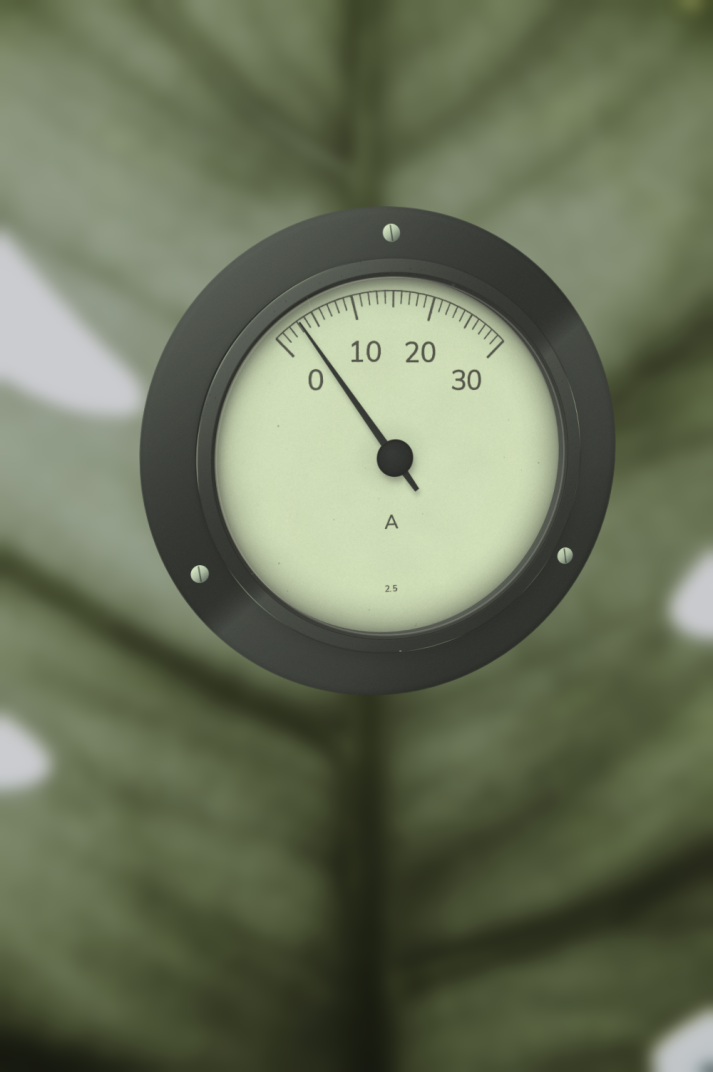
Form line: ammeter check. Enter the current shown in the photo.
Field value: 3 A
